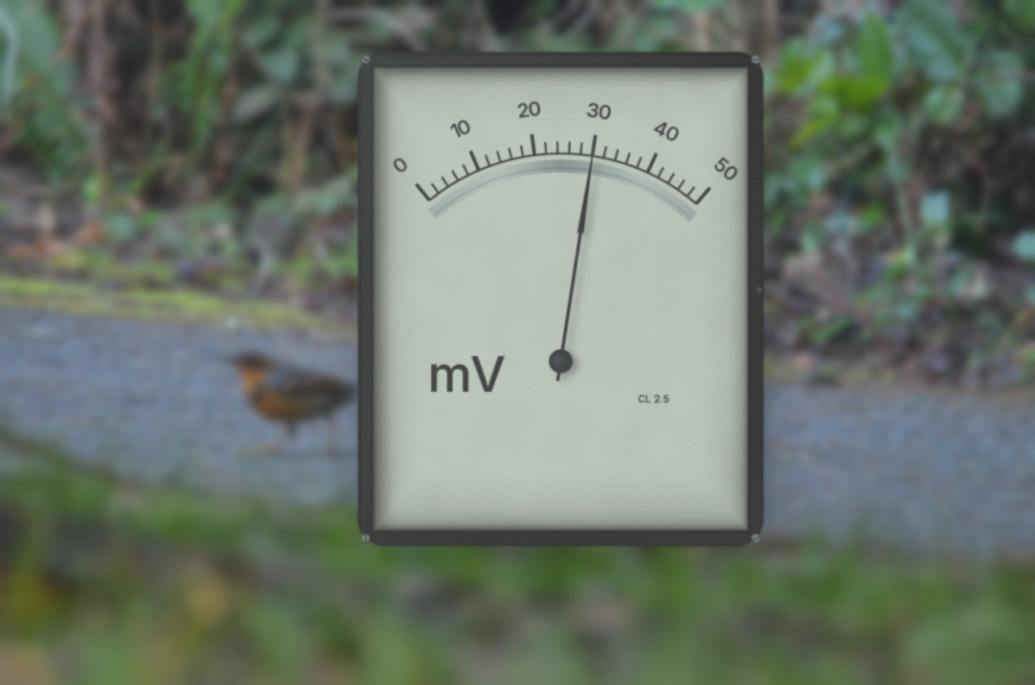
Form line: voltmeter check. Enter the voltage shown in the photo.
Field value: 30 mV
